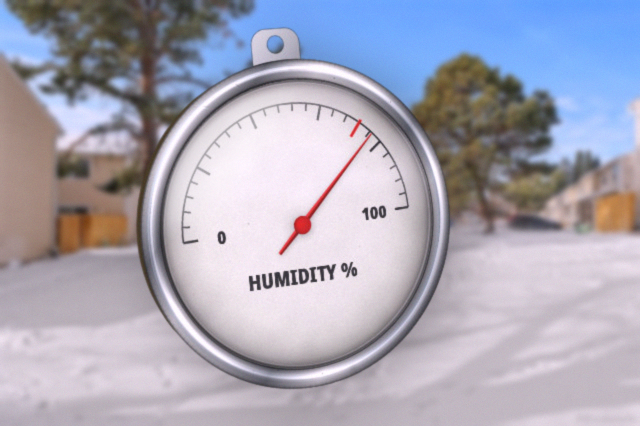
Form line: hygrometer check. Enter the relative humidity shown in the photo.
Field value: 76 %
